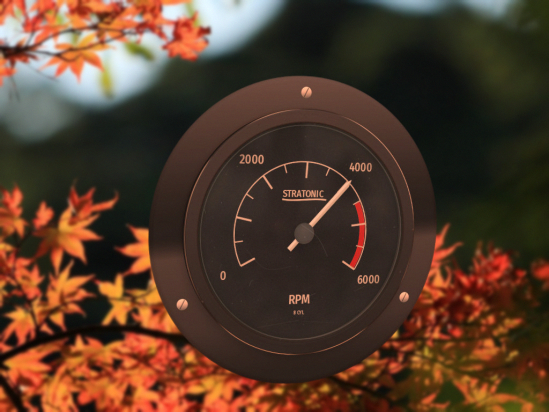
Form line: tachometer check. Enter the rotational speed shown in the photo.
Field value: 4000 rpm
